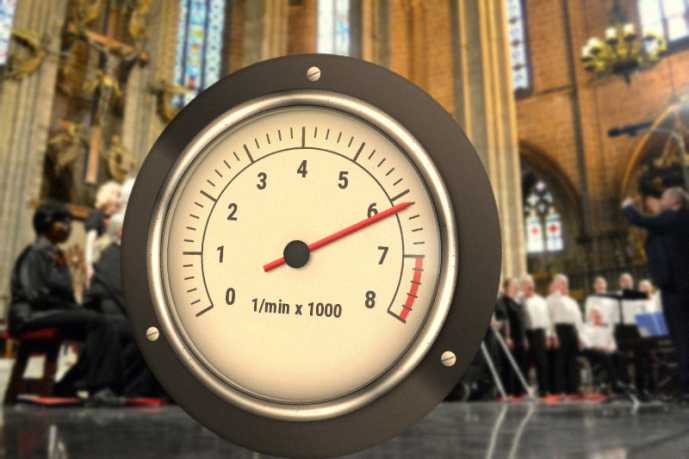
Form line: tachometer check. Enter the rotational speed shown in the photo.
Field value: 6200 rpm
